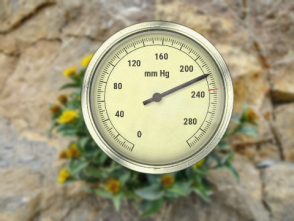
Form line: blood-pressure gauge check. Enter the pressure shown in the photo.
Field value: 220 mmHg
